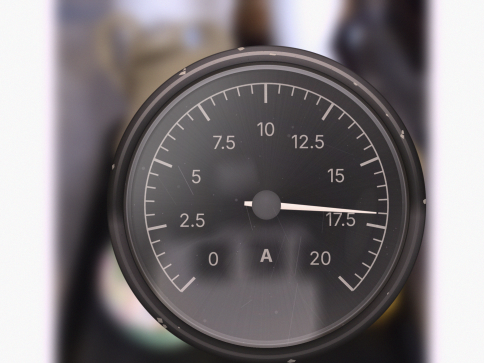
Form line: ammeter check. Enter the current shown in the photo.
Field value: 17 A
